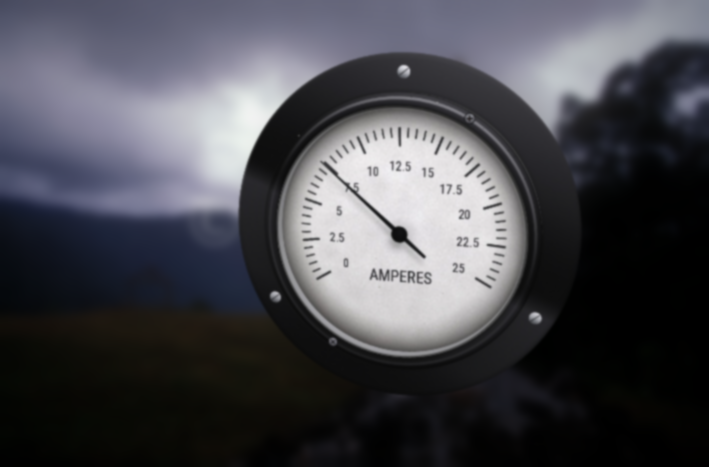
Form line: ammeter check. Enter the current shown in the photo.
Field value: 7.5 A
